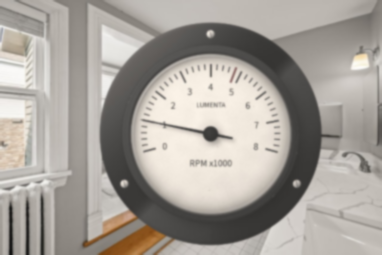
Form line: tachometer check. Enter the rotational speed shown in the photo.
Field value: 1000 rpm
